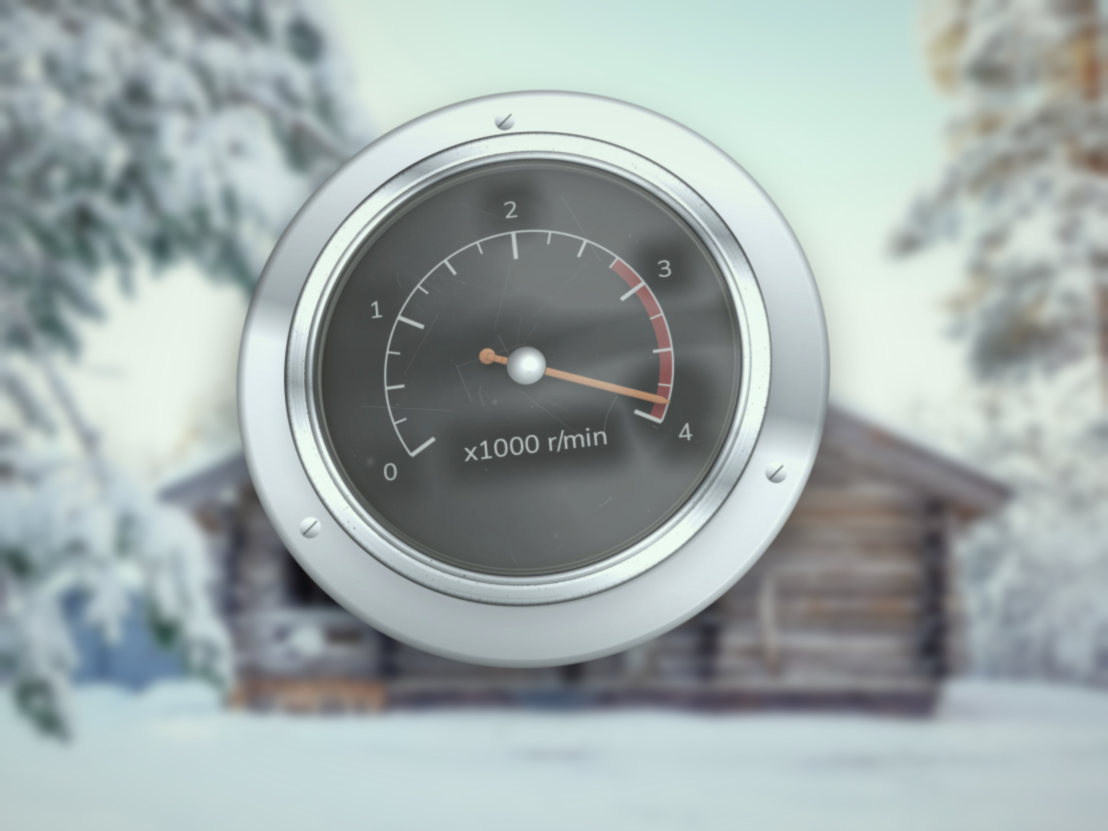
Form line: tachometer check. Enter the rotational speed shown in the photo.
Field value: 3875 rpm
